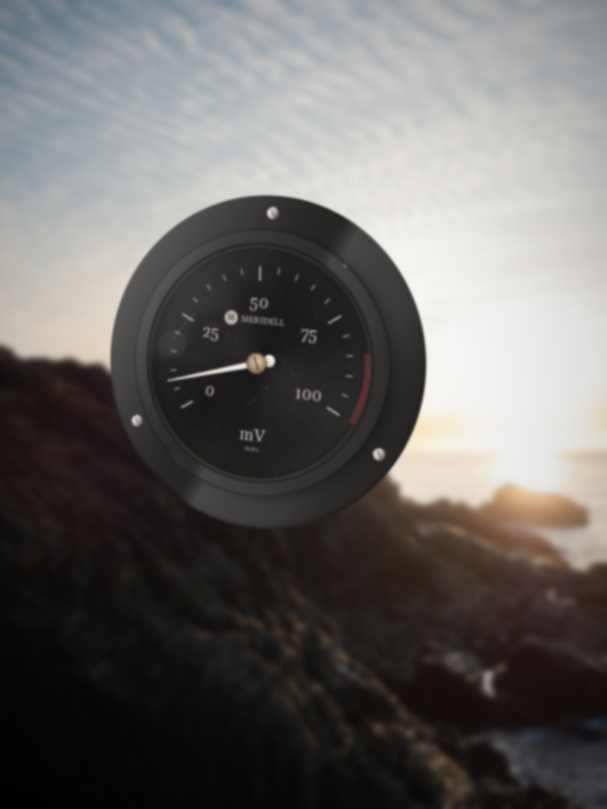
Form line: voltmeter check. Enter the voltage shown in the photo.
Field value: 7.5 mV
